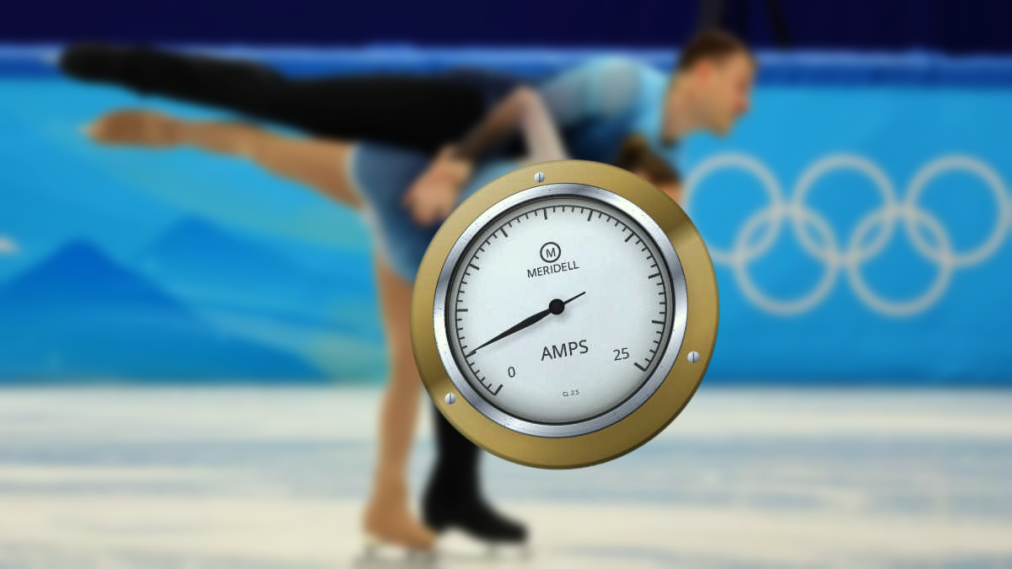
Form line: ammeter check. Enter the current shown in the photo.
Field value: 2.5 A
